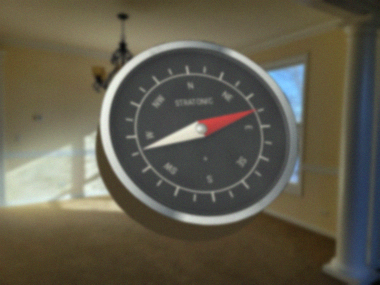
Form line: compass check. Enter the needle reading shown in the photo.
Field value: 75 °
